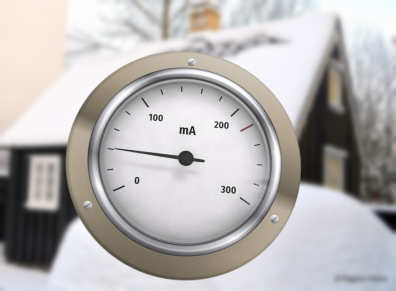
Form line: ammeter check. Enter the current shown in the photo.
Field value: 40 mA
